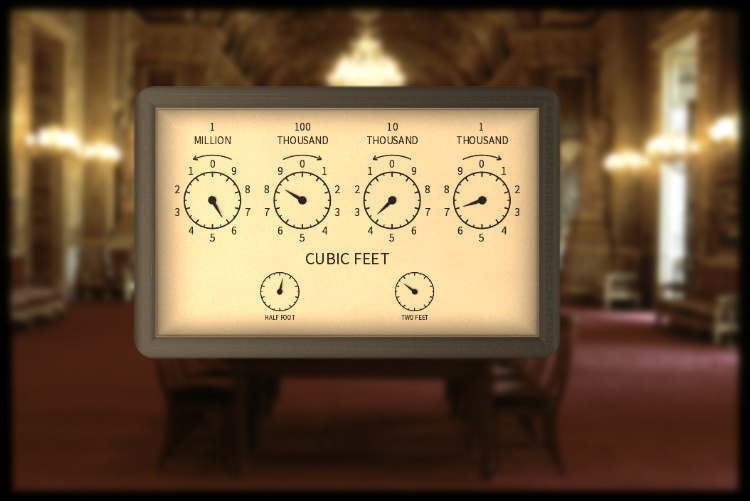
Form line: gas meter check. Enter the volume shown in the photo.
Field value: 583700 ft³
